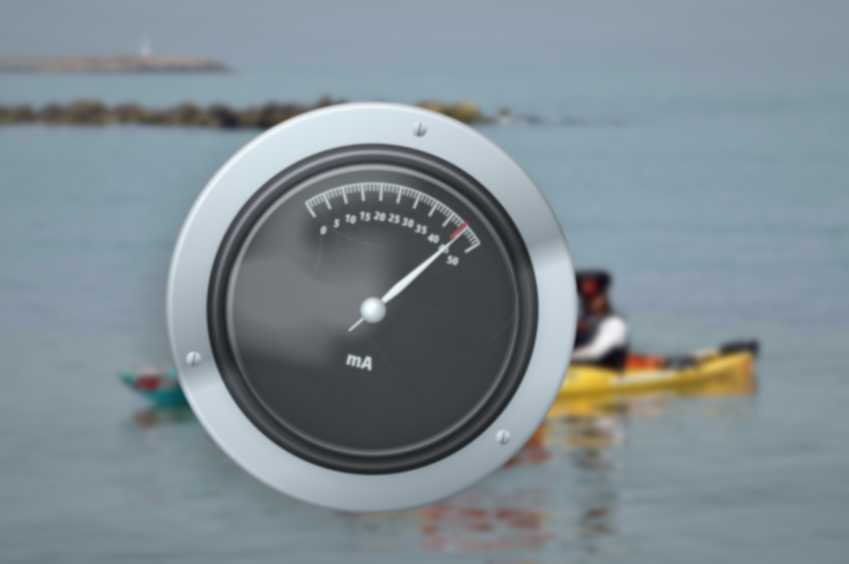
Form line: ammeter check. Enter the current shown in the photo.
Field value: 45 mA
